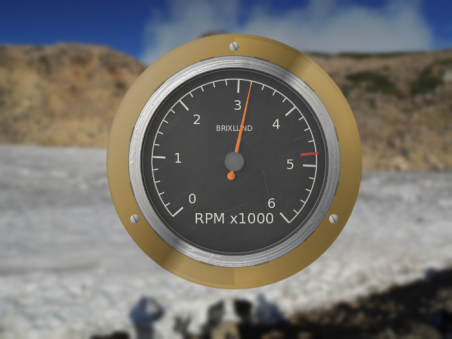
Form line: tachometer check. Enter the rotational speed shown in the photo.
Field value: 3200 rpm
